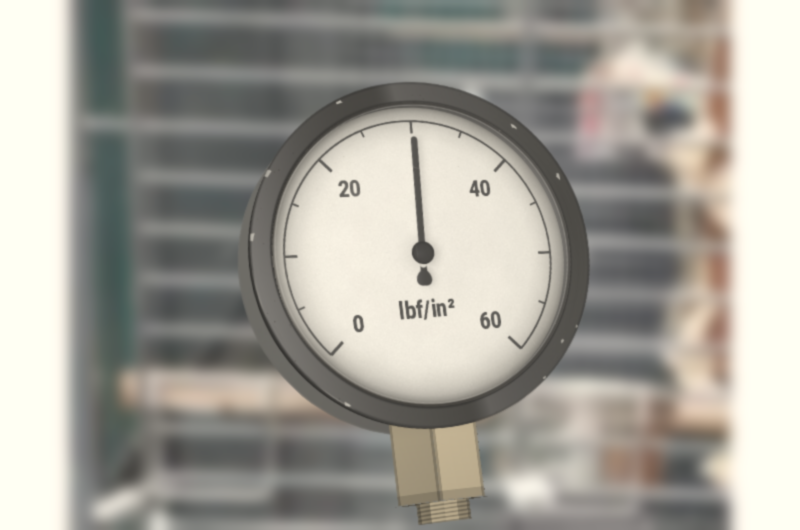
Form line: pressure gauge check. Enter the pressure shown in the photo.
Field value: 30 psi
